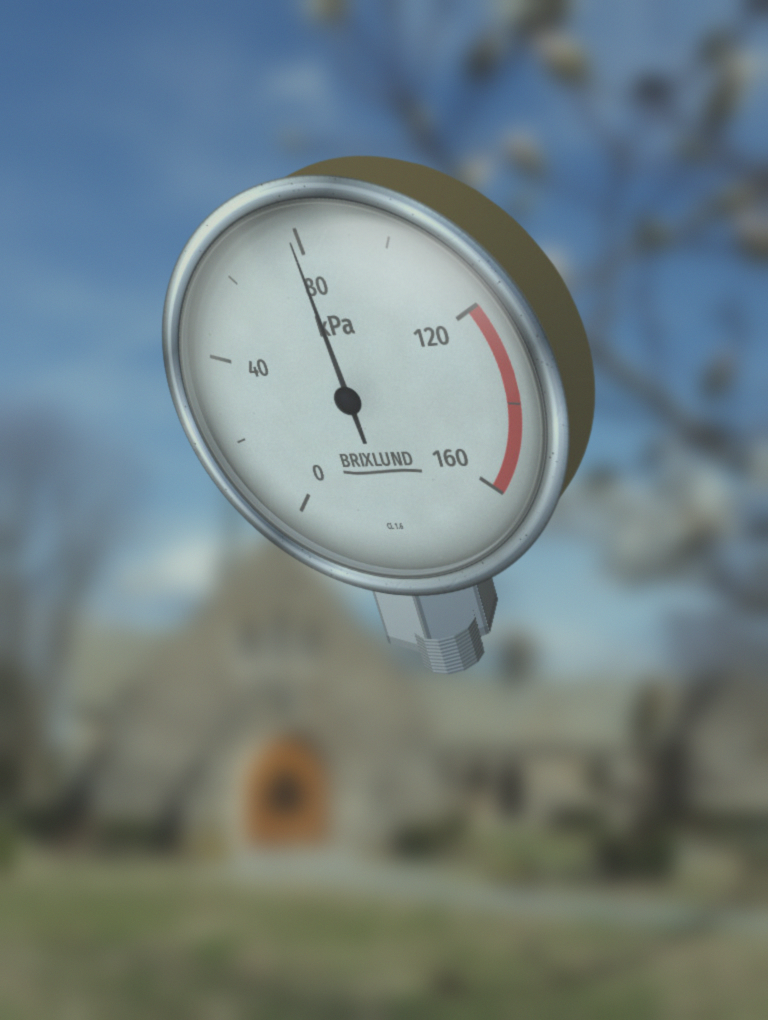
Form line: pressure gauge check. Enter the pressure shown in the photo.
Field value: 80 kPa
